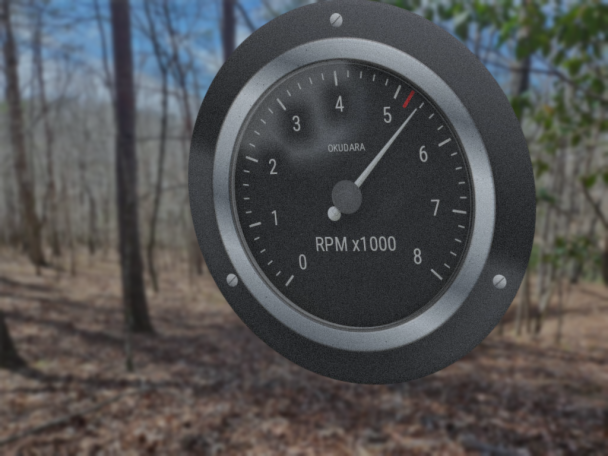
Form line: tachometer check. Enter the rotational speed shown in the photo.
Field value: 5400 rpm
